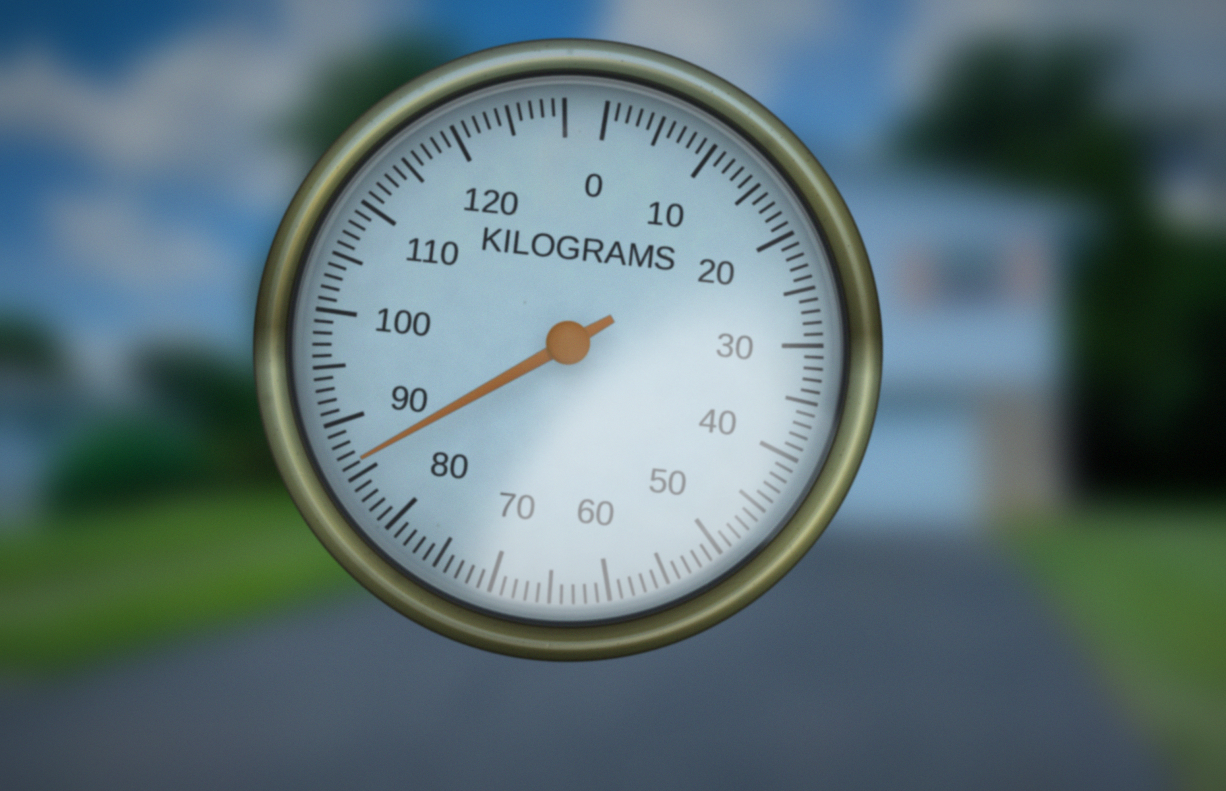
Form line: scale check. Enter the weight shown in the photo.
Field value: 86 kg
